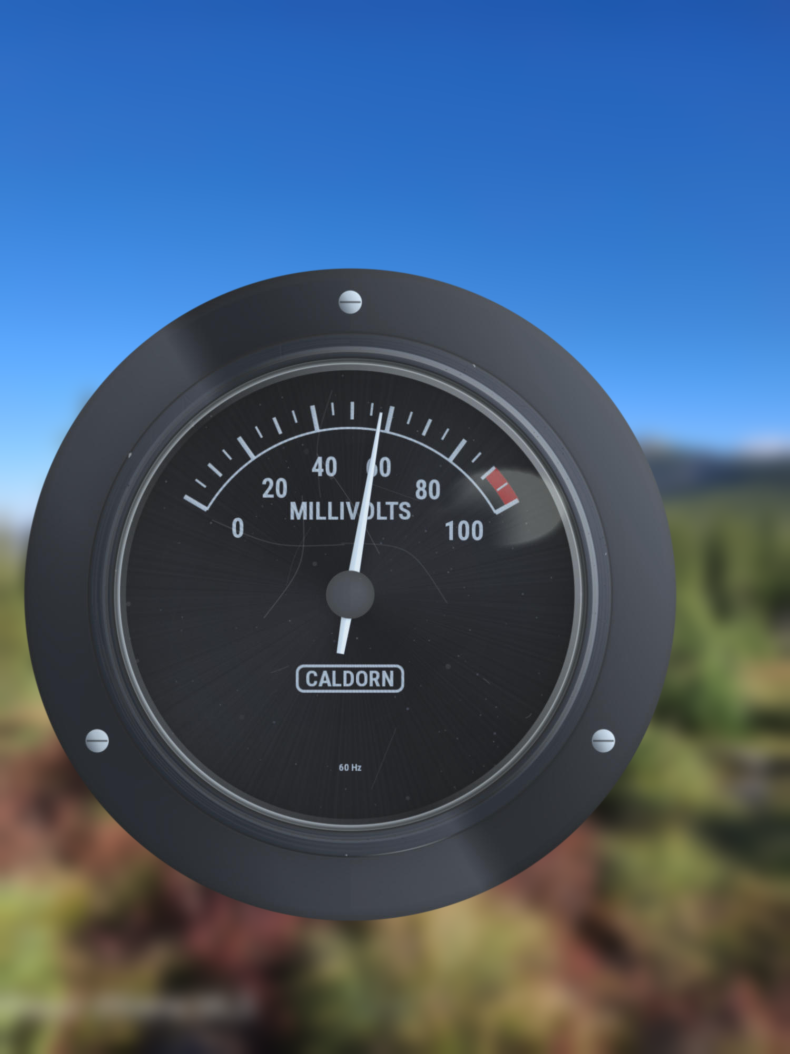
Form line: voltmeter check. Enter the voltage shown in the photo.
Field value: 57.5 mV
